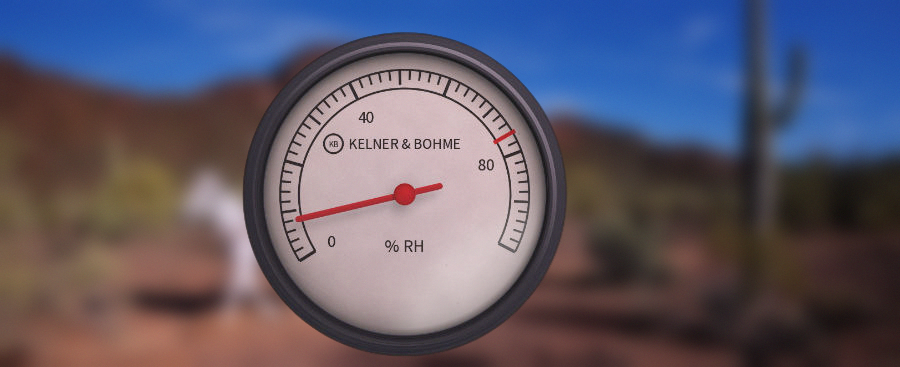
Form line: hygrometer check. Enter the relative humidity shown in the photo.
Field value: 8 %
